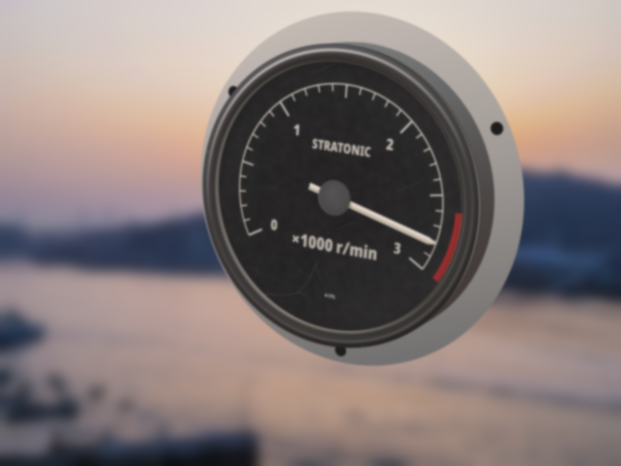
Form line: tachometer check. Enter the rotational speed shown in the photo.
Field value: 2800 rpm
